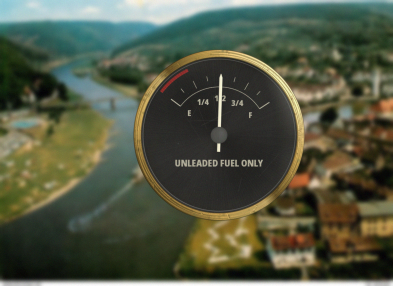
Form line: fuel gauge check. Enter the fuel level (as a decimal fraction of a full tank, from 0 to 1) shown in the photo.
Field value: 0.5
